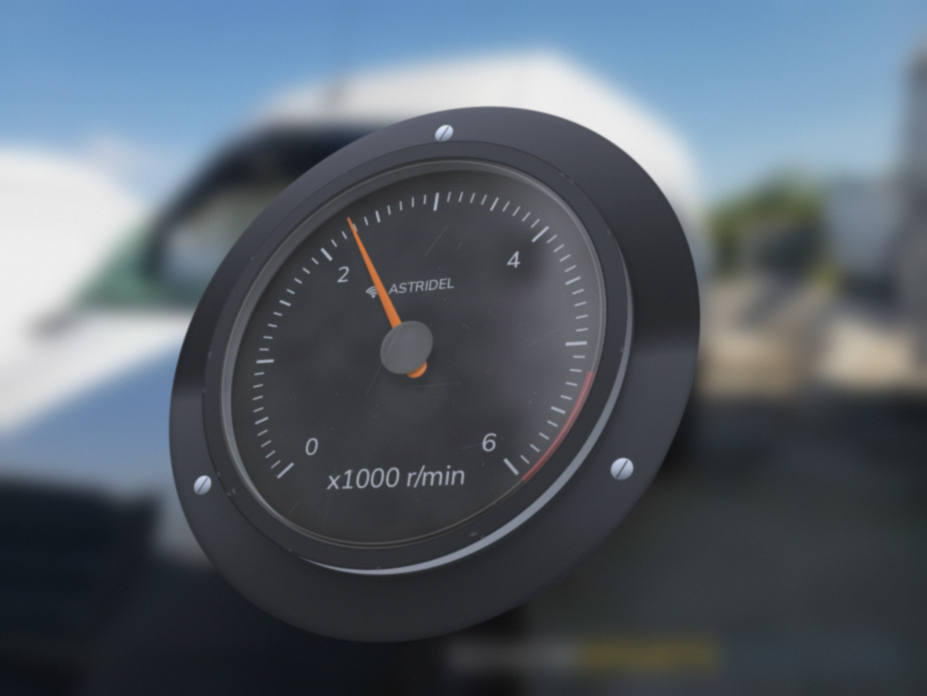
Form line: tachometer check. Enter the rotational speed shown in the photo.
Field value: 2300 rpm
